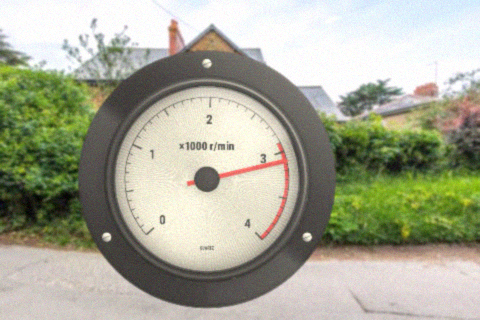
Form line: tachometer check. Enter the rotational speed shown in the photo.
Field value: 3100 rpm
